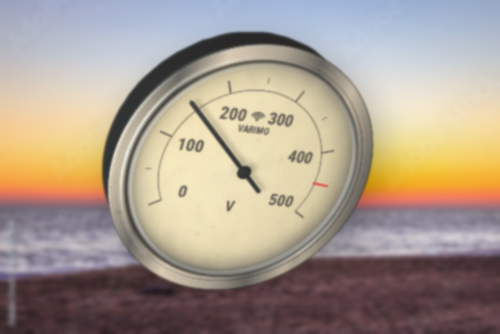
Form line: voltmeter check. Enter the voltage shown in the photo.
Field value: 150 V
